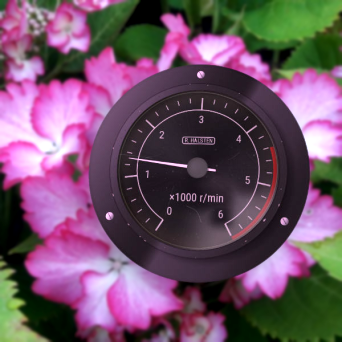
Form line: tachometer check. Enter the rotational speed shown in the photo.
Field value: 1300 rpm
